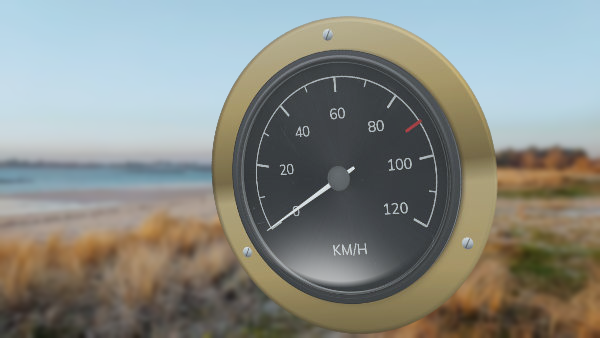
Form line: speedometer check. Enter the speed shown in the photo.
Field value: 0 km/h
